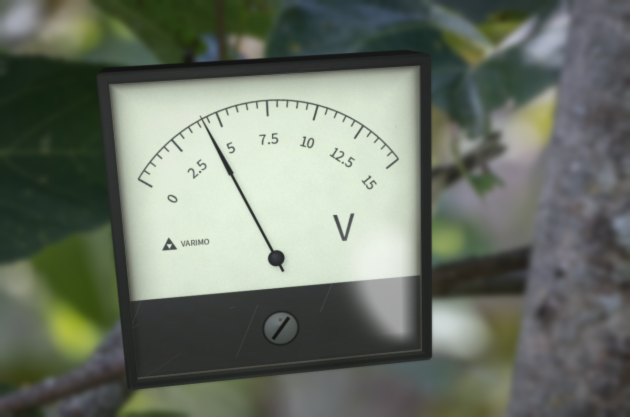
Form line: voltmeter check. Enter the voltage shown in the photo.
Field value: 4.25 V
